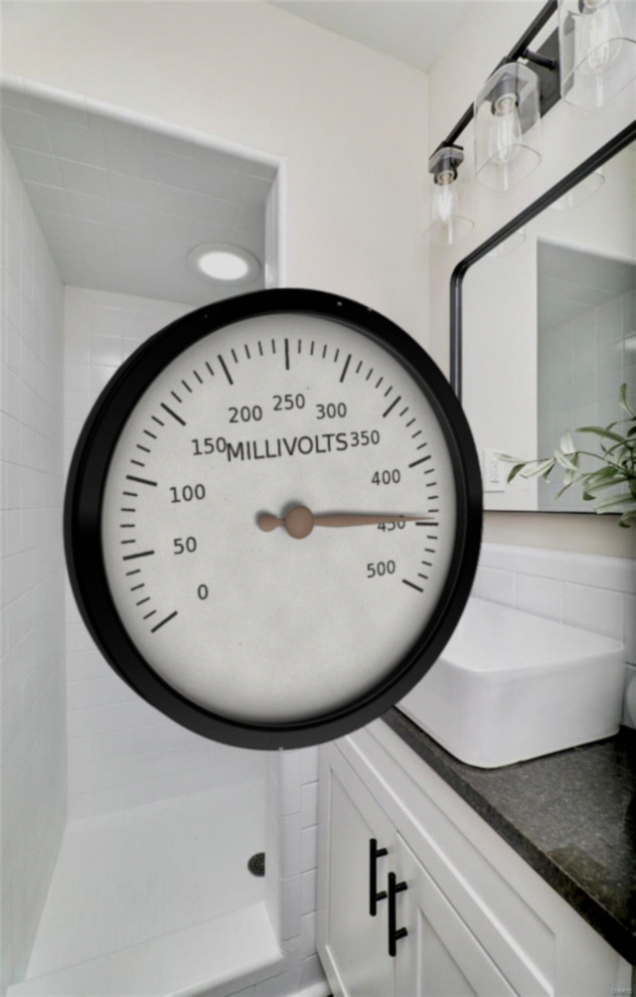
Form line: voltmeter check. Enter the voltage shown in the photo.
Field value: 445 mV
